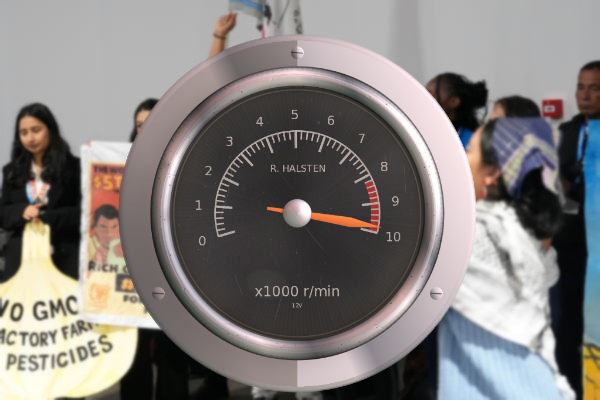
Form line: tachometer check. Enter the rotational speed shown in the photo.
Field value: 9800 rpm
